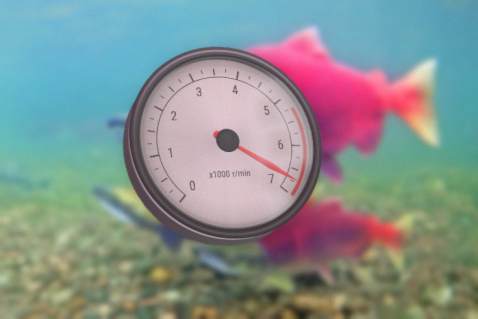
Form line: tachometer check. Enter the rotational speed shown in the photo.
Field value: 6750 rpm
